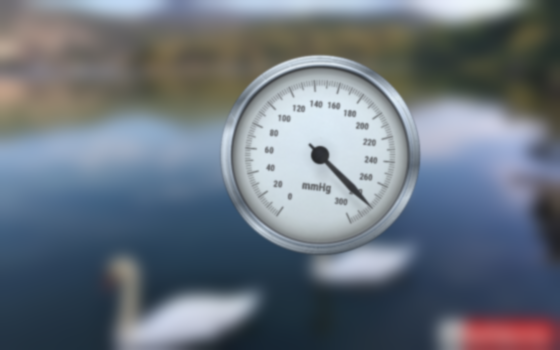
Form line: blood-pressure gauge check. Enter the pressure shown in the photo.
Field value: 280 mmHg
